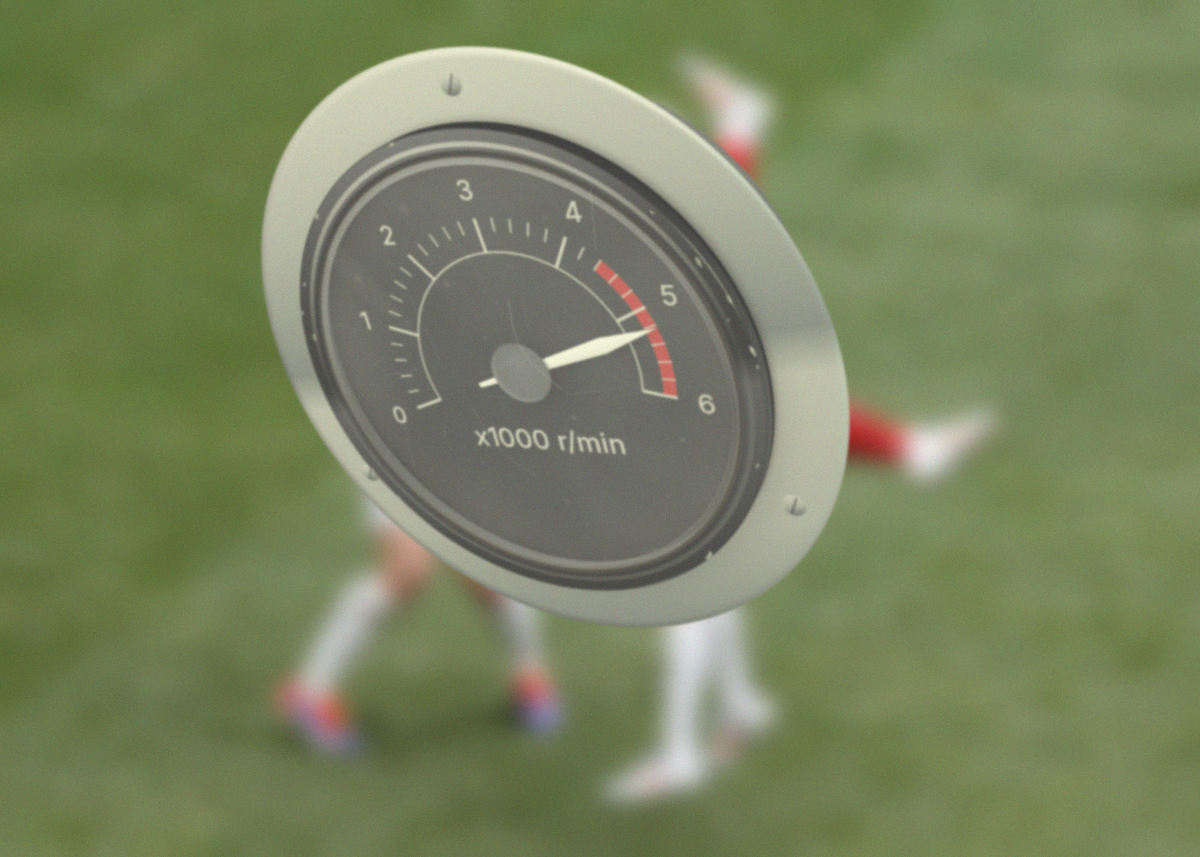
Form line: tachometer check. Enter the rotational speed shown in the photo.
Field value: 5200 rpm
